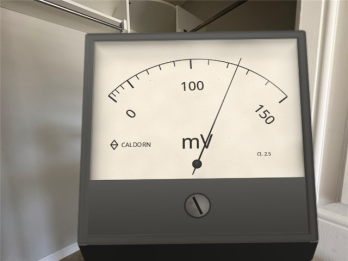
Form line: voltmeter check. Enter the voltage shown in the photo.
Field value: 125 mV
